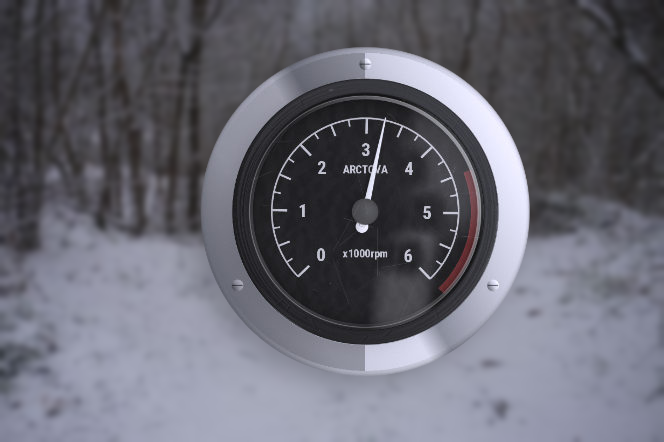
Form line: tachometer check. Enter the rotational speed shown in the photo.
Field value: 3250 rpm
